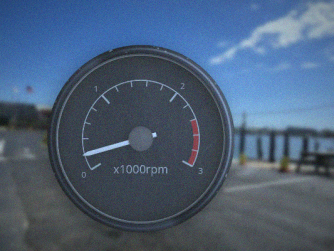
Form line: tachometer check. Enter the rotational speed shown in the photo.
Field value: 200 rpm
